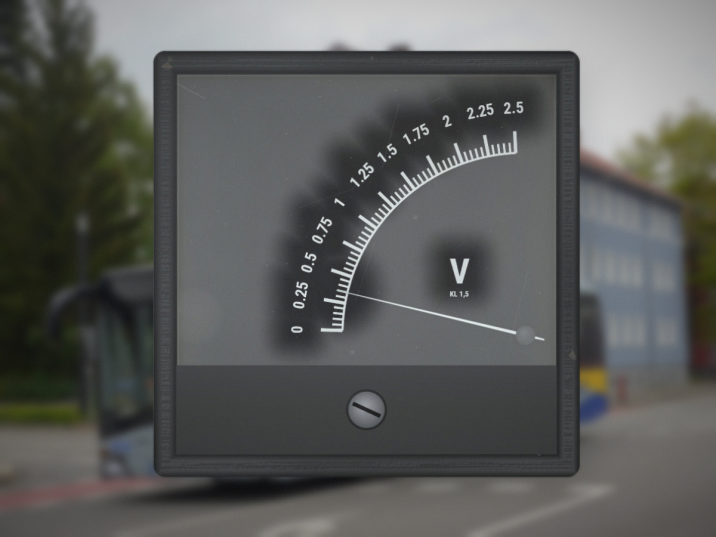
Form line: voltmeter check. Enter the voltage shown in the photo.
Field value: 0.35 V
